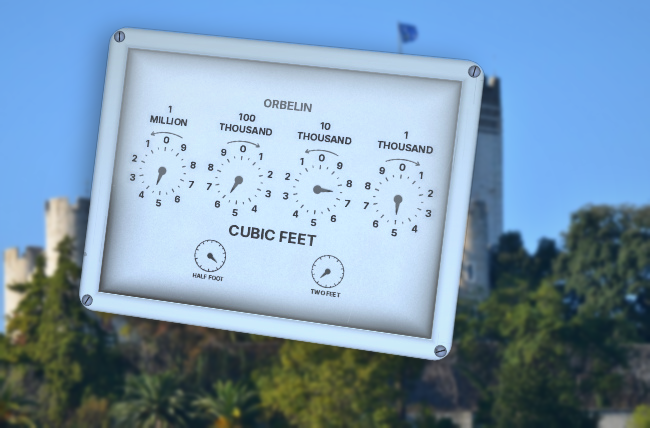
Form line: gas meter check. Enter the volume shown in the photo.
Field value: 457500 ft³
